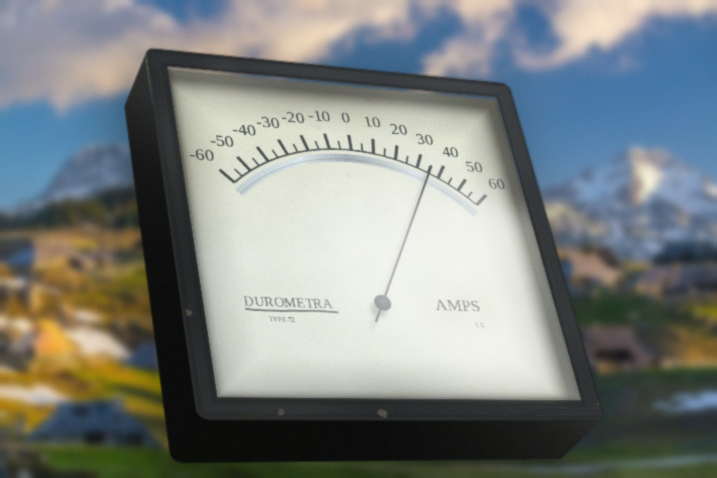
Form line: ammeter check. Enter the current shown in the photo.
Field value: 35 A
